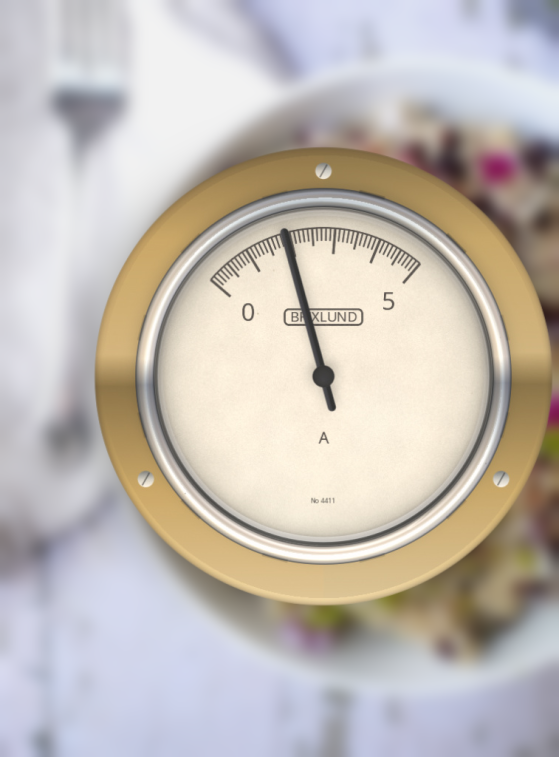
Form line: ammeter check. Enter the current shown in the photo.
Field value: 1.9 A
